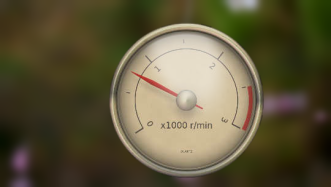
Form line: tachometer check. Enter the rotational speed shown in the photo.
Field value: 750 rpm
